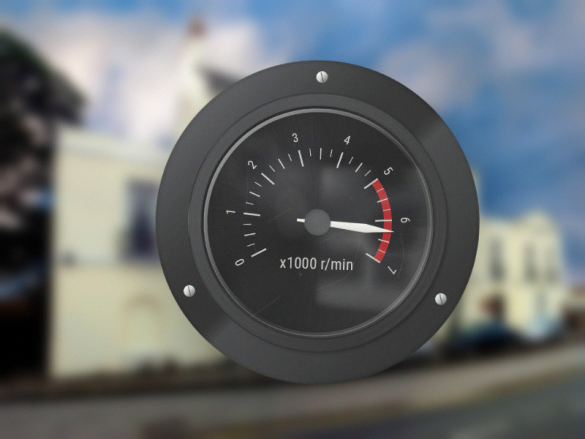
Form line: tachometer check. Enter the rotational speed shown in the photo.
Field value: 6250 rpm
